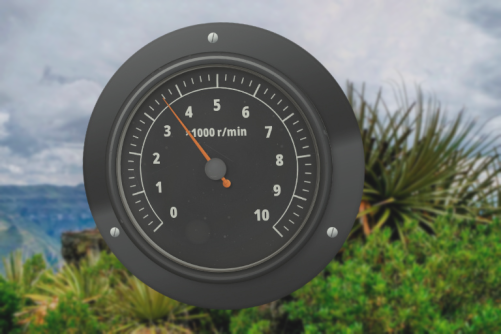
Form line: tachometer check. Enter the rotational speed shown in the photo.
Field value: 3600 rpm
